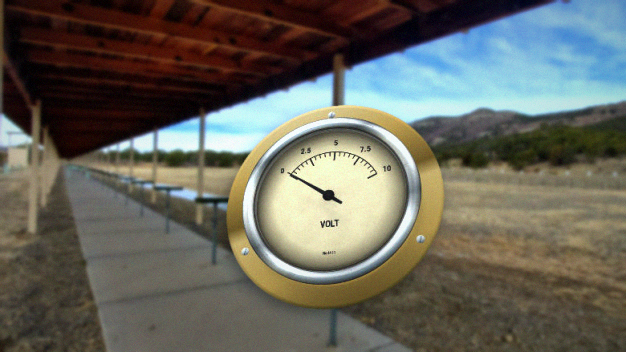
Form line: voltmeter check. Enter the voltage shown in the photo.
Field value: 0 V
